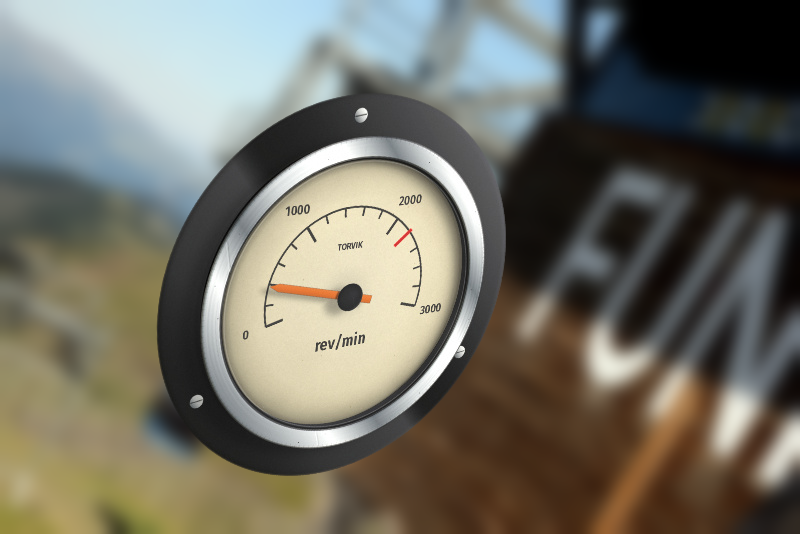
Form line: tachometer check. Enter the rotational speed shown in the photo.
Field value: 400 rpm
